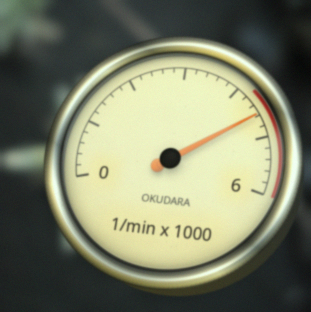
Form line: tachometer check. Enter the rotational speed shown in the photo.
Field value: 4600 rpm
